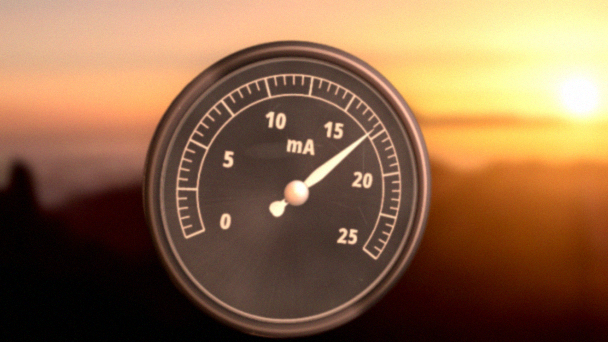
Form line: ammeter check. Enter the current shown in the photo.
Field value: 17 mA
